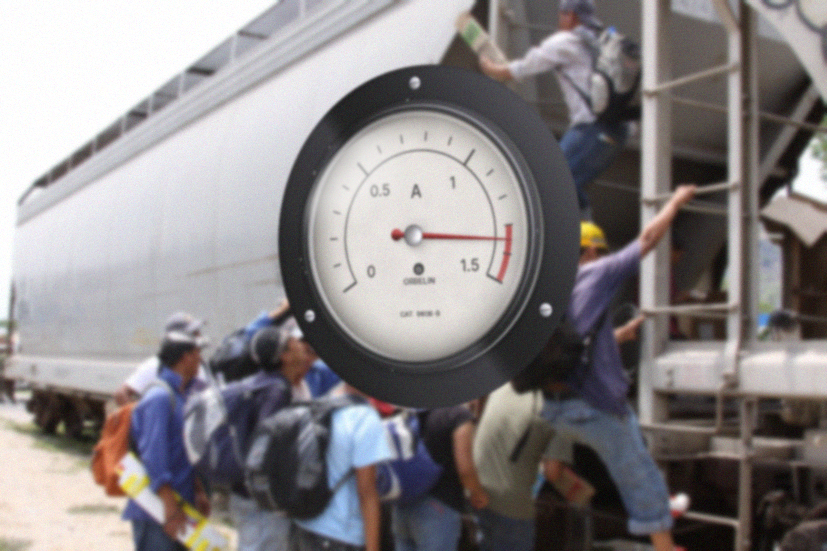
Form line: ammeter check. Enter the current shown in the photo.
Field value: 1.35 A
